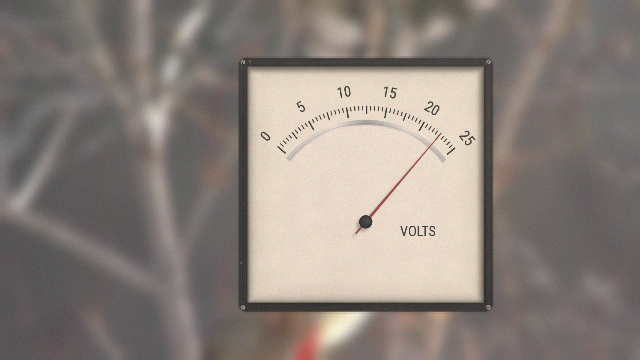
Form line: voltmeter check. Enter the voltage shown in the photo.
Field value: 22.5 V
